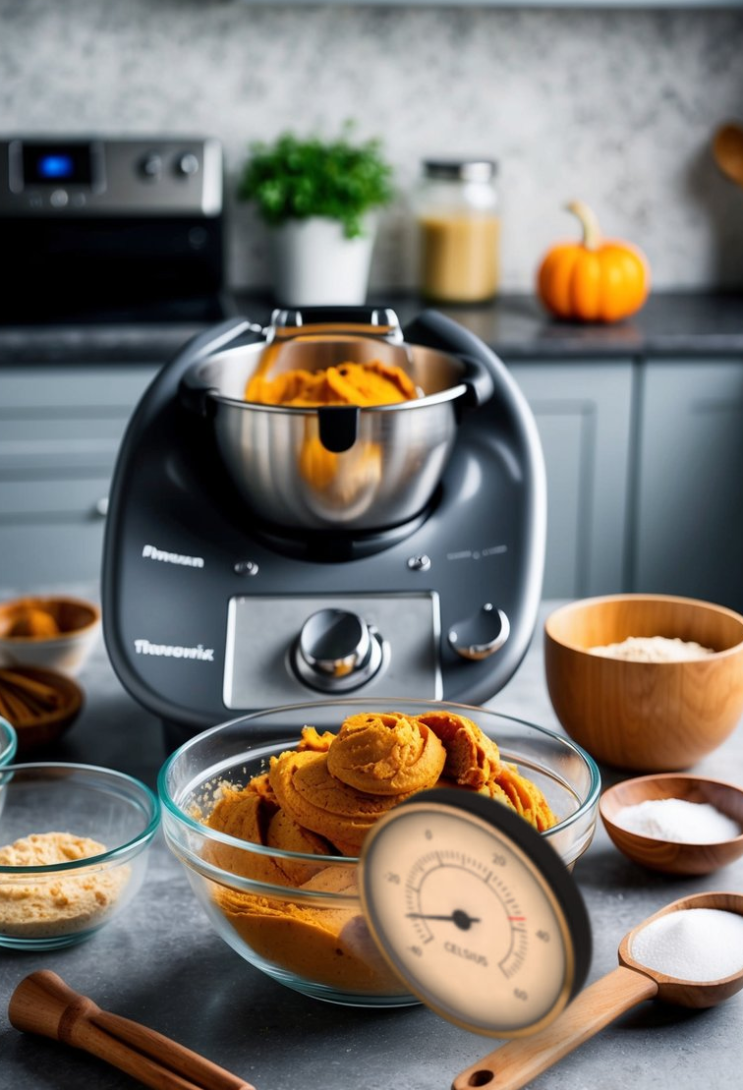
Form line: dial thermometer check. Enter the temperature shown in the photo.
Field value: -30 °C
